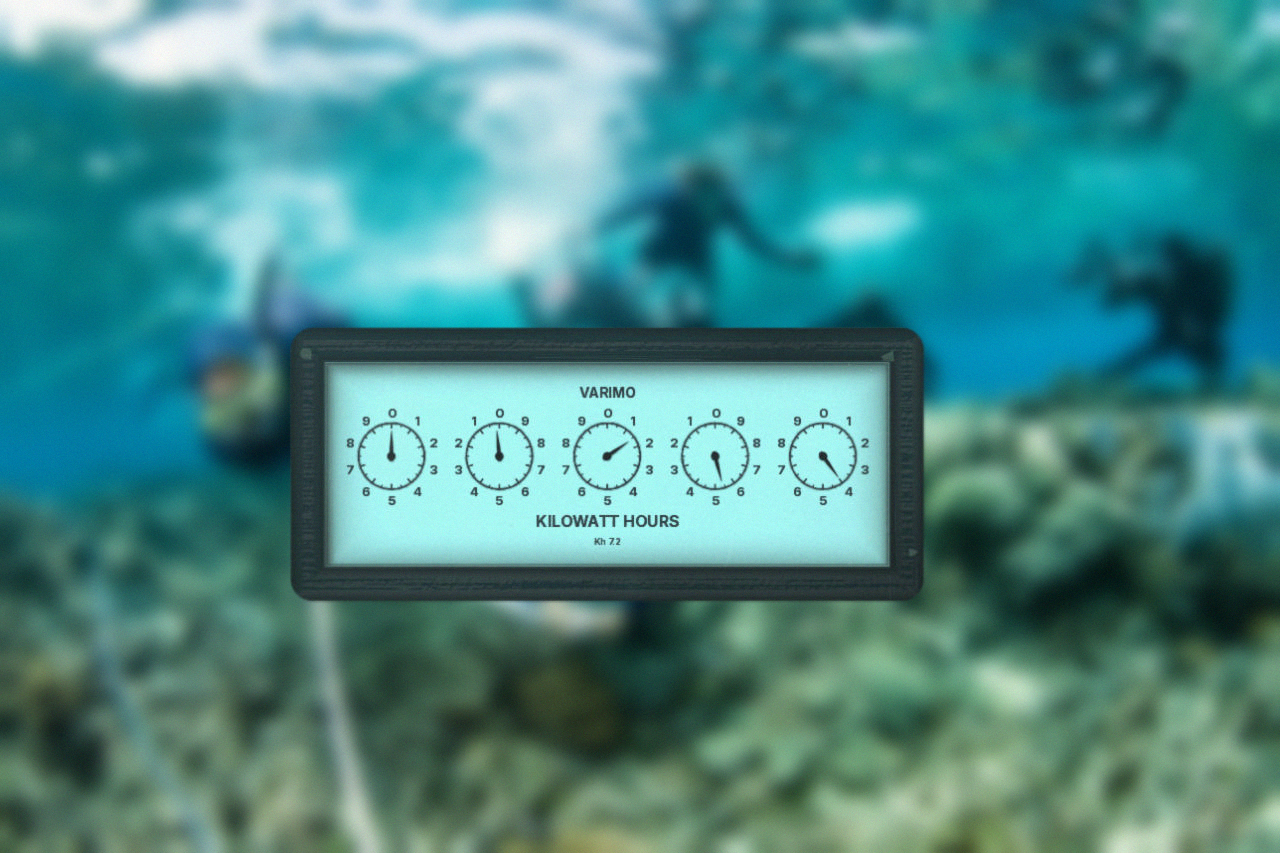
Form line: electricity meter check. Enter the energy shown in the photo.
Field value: 154 kWh
